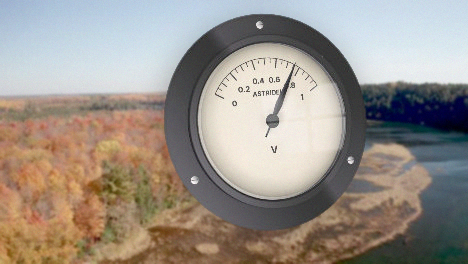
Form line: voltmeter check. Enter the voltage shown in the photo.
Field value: 0.75 V
